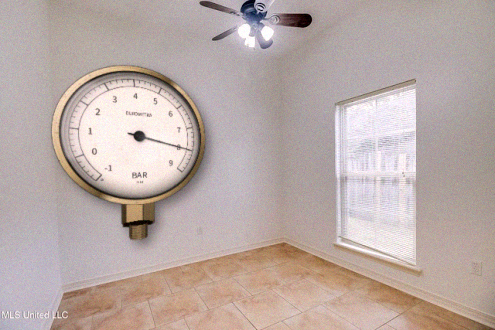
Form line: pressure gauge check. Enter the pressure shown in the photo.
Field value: 8 bar
